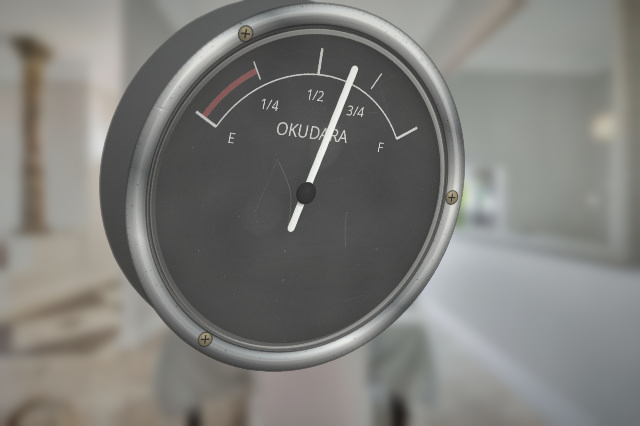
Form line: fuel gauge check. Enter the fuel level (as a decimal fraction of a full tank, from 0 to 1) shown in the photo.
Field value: 0.625
